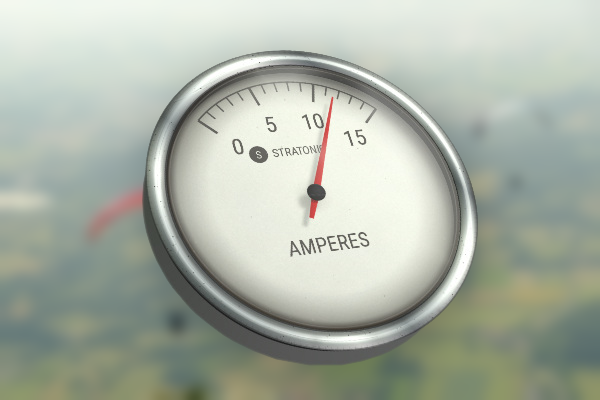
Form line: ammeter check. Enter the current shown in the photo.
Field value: 11.5 A
